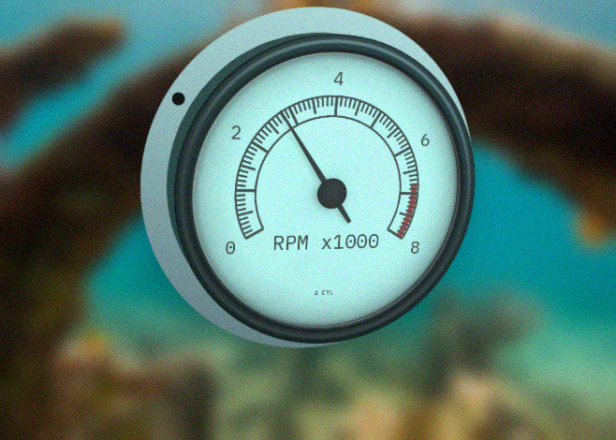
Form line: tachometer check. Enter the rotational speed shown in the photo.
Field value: 2800 rpm
